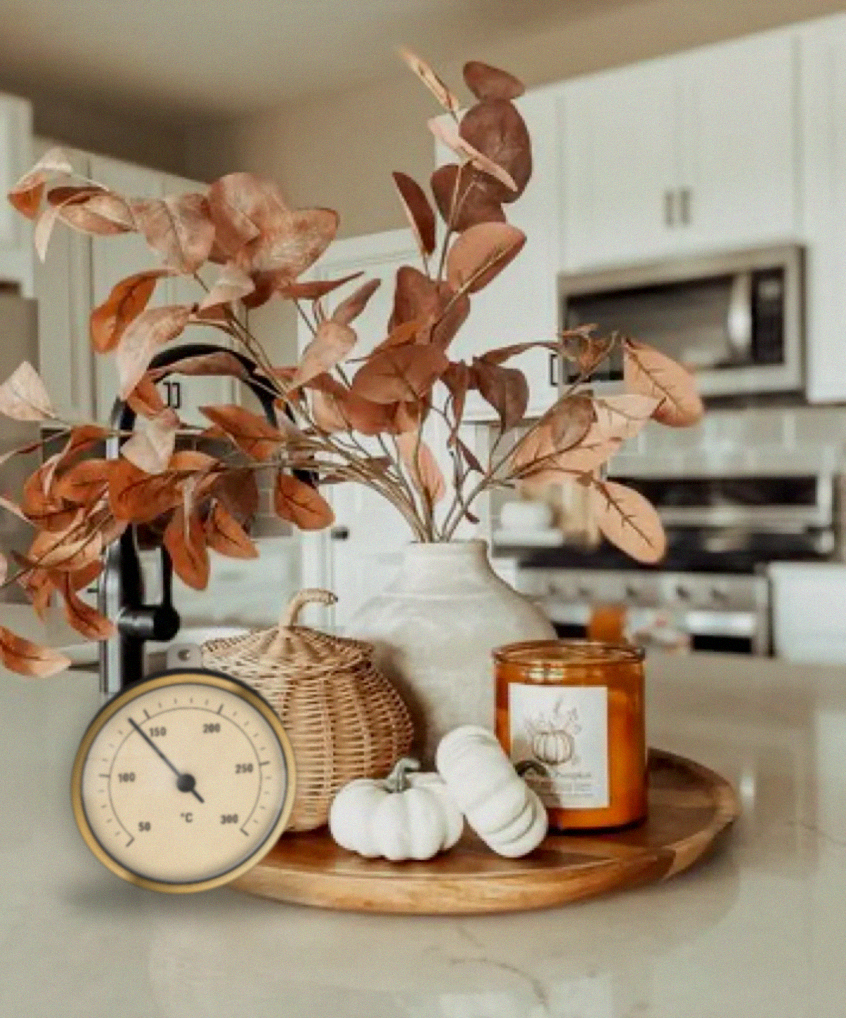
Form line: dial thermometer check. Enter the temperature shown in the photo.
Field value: 140 °C
